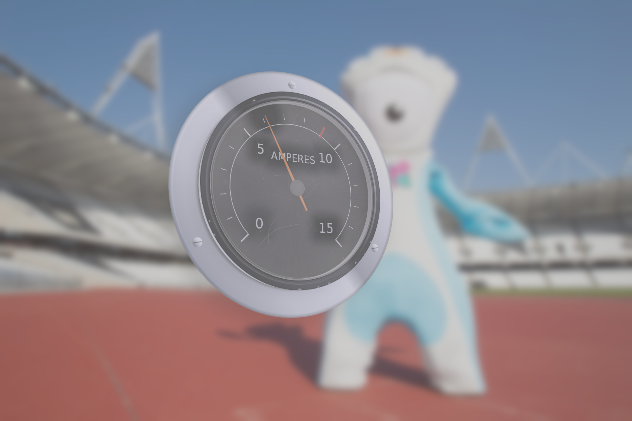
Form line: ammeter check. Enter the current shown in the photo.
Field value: 6 A
